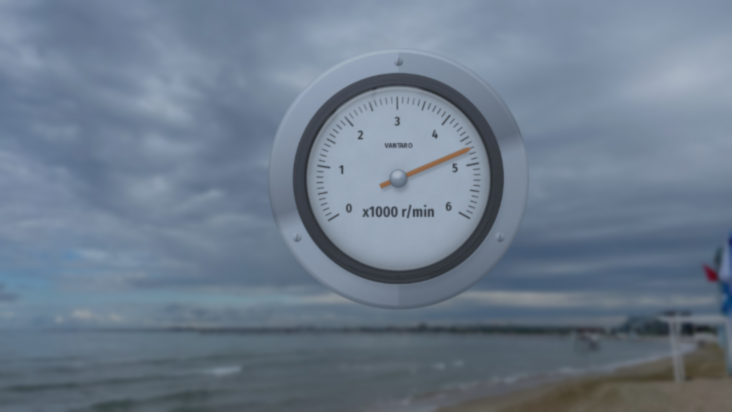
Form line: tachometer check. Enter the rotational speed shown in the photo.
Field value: 4700 rpm
